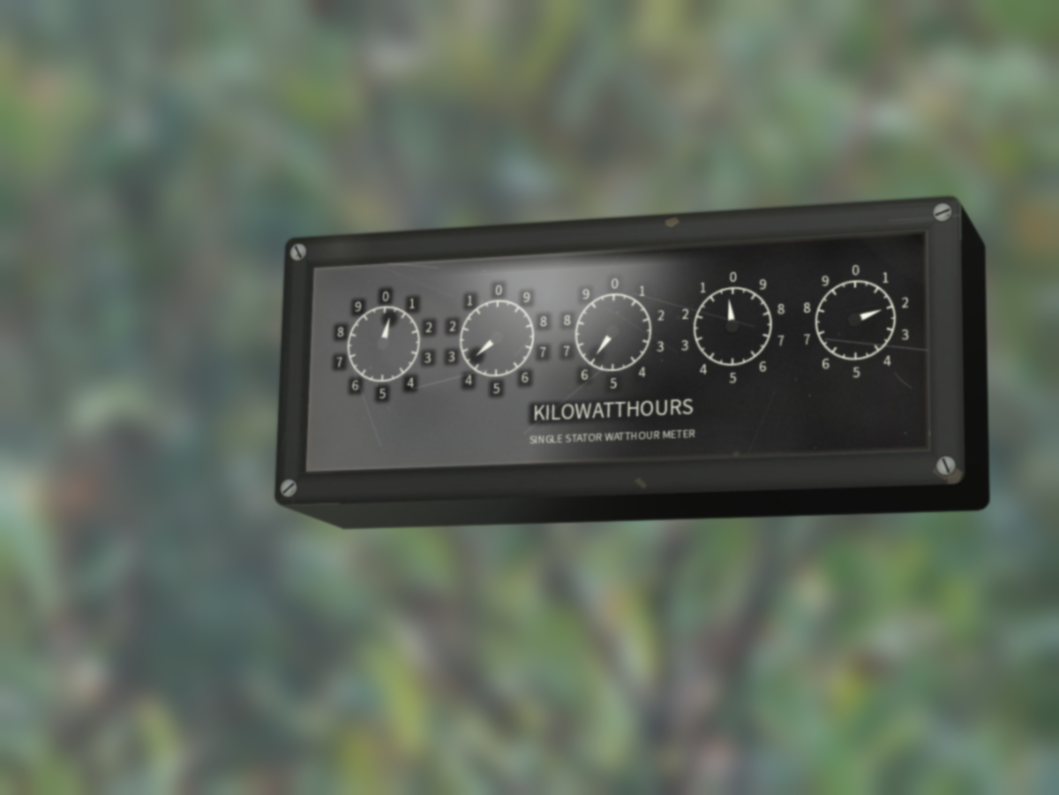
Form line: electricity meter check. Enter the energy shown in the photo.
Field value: 3602 kWh
